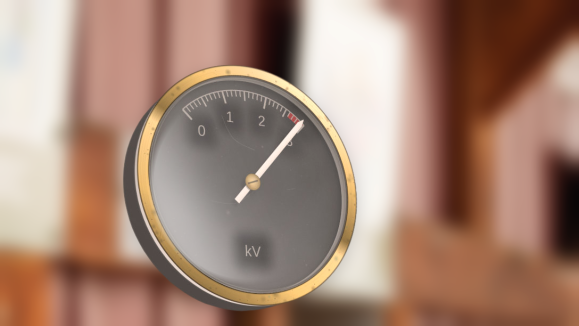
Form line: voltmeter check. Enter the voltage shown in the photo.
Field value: 2.9 kV
